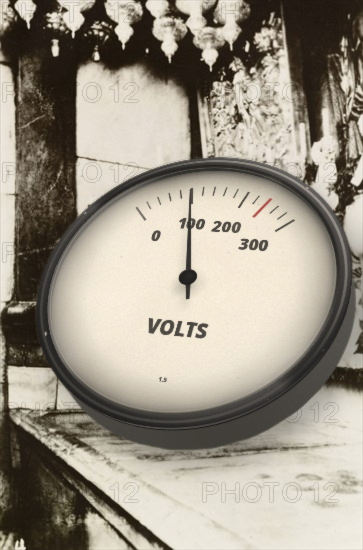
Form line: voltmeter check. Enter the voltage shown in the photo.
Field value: 100 V
